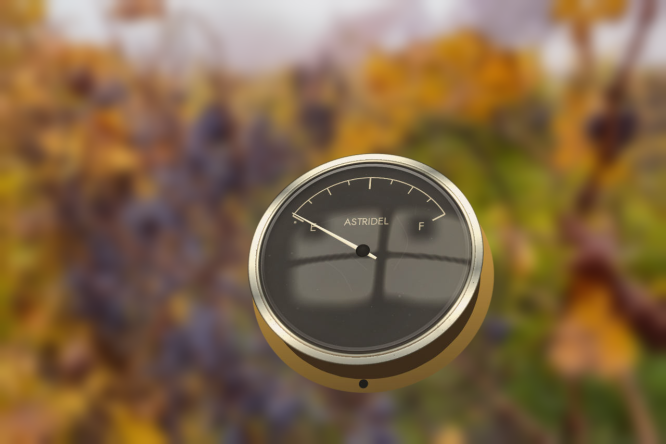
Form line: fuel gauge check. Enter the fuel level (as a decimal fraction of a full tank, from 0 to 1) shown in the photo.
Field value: 0
